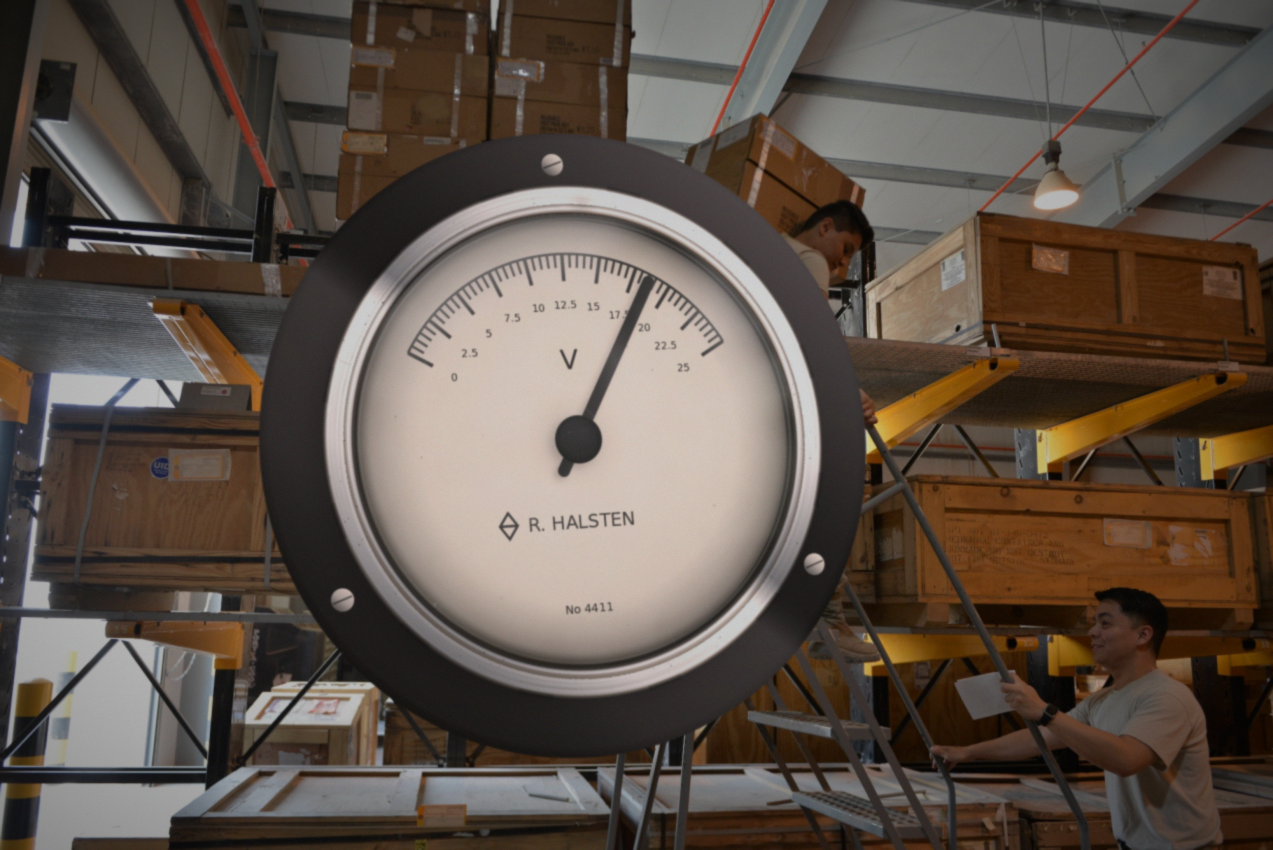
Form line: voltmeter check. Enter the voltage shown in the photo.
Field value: 18.5 V
